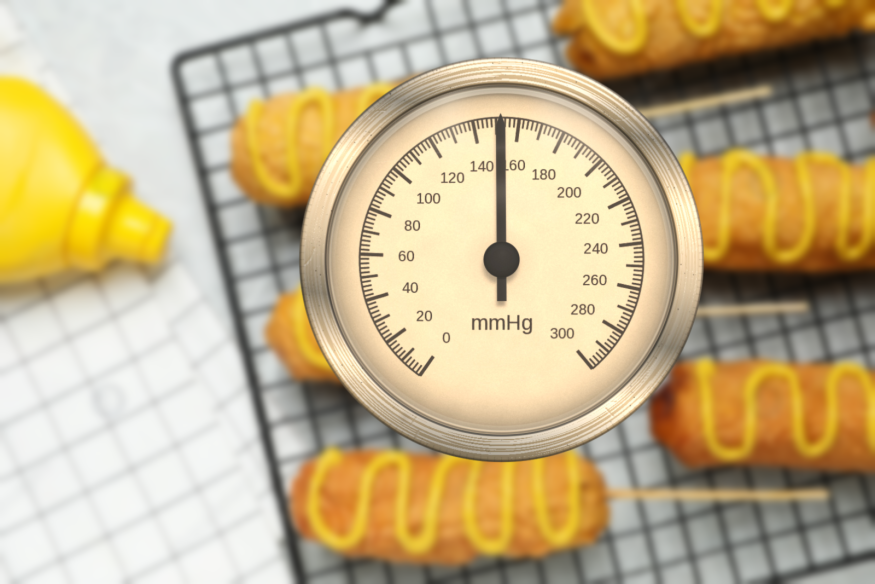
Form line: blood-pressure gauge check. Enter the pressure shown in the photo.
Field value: 152 mmHg
